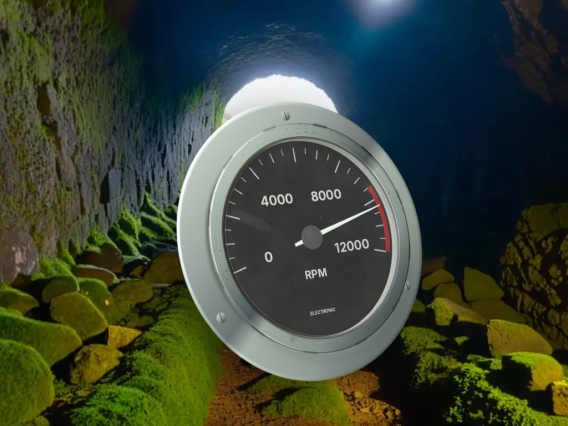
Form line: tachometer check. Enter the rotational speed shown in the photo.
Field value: 10250 rpm
